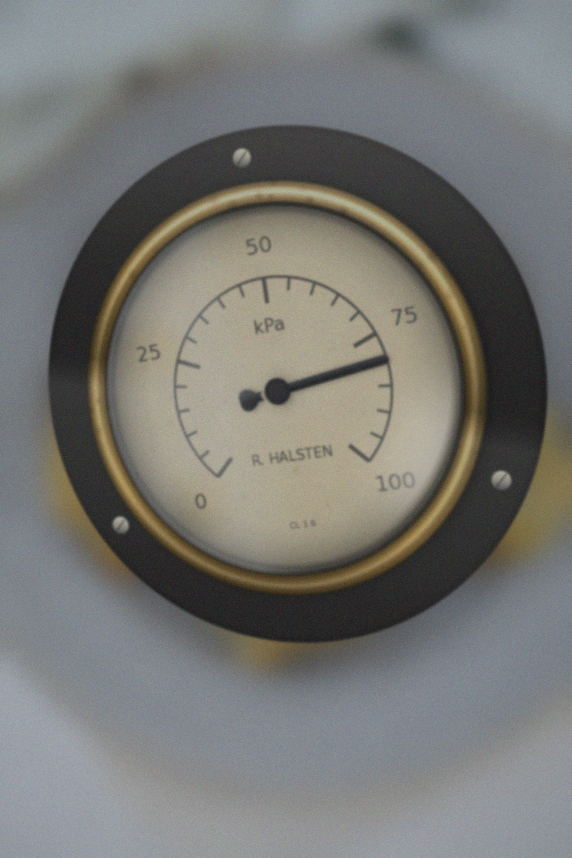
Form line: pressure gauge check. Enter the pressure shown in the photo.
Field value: 80 kPa
